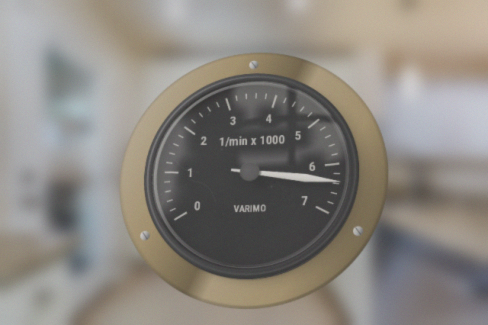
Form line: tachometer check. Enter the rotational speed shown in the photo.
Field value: 6400 rpm
